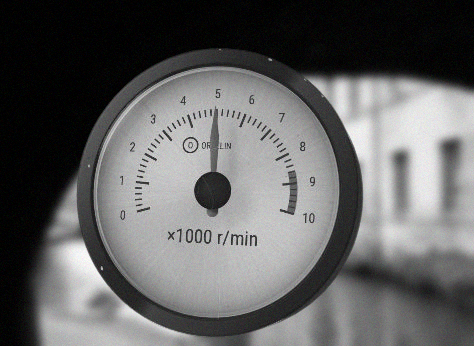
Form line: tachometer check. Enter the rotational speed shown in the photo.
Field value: 5000 rpm
